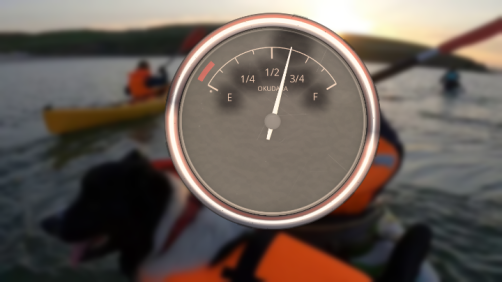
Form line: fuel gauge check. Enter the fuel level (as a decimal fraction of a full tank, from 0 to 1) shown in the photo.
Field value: 0.625
